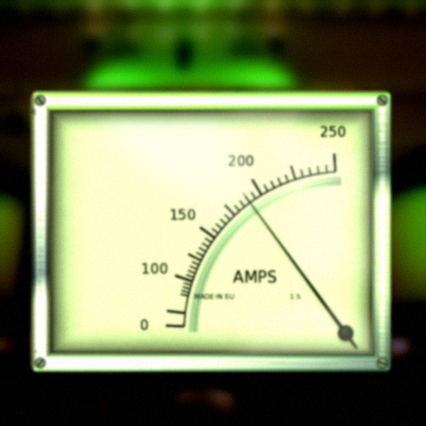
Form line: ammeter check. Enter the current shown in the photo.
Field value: 190 A
